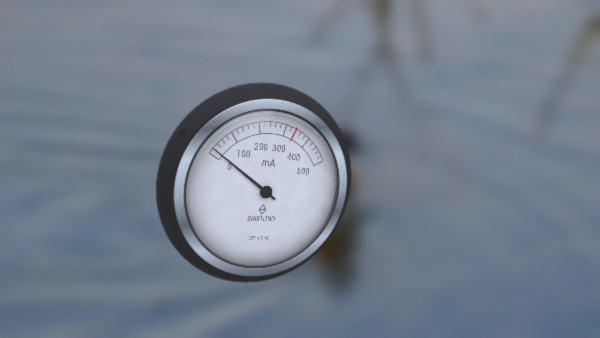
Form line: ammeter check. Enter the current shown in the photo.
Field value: 20 mA
